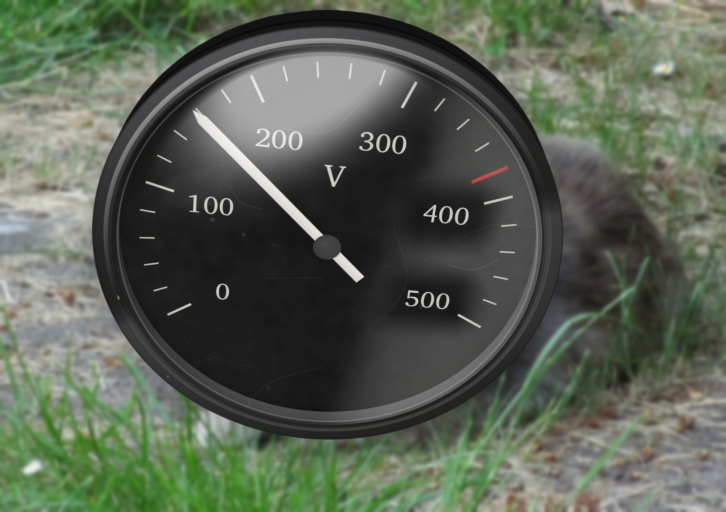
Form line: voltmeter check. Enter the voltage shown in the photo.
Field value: 160 V
